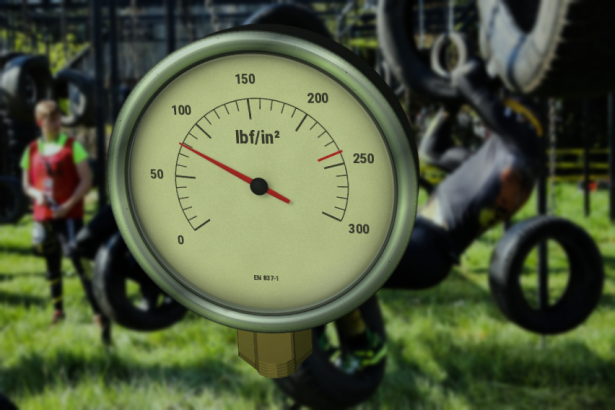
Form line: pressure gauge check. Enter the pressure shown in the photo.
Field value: 80 psi
